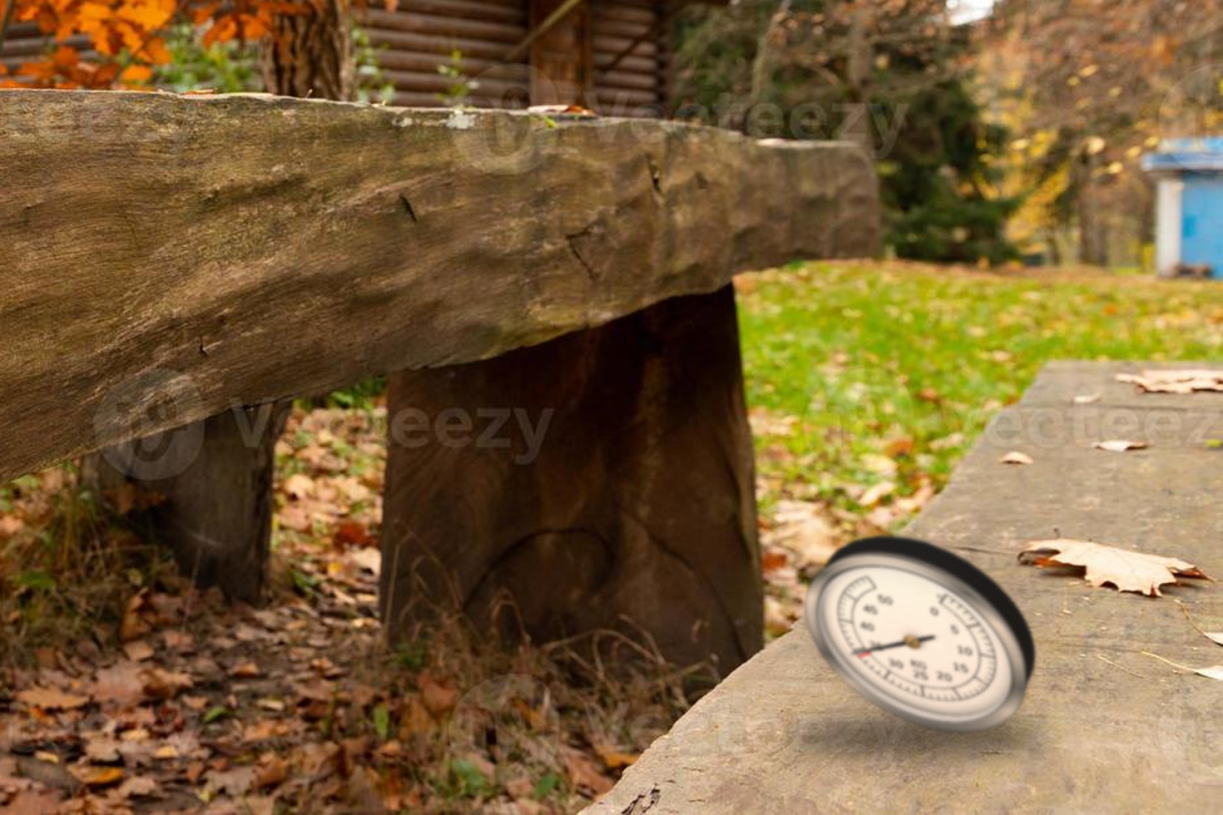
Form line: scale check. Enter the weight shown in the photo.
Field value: 35 kg
